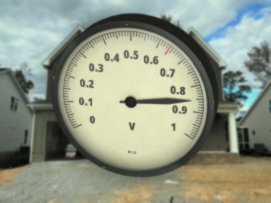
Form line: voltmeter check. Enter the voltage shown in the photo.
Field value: 0.85 V
